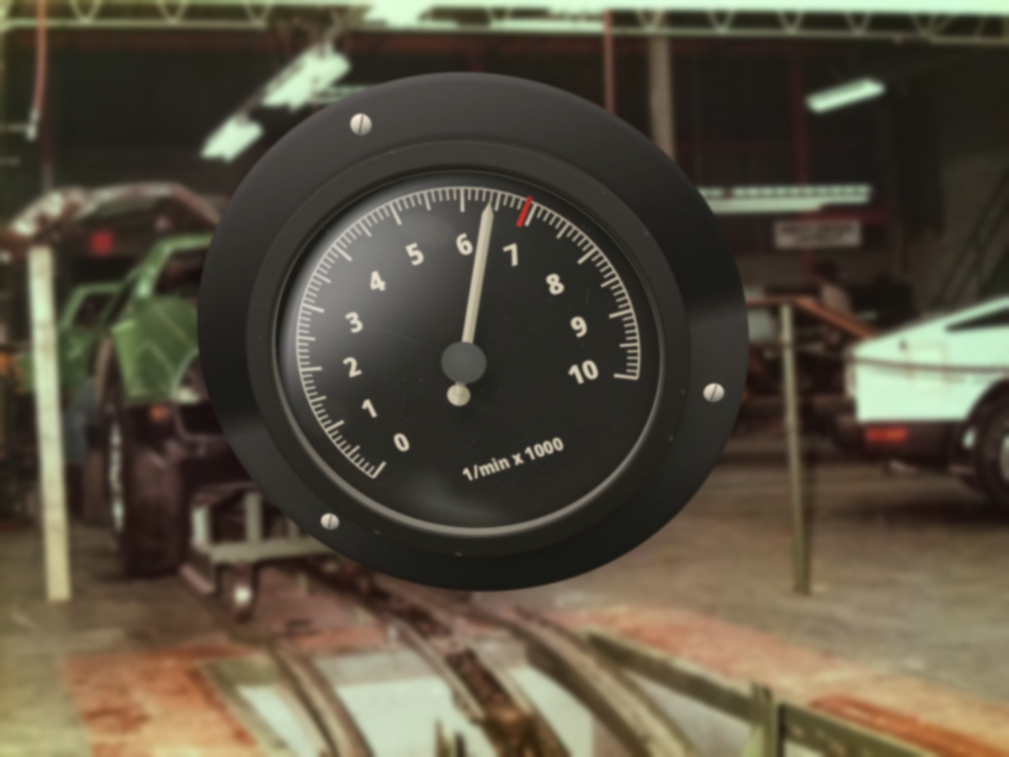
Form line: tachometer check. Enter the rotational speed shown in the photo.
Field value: 6400 rpm
